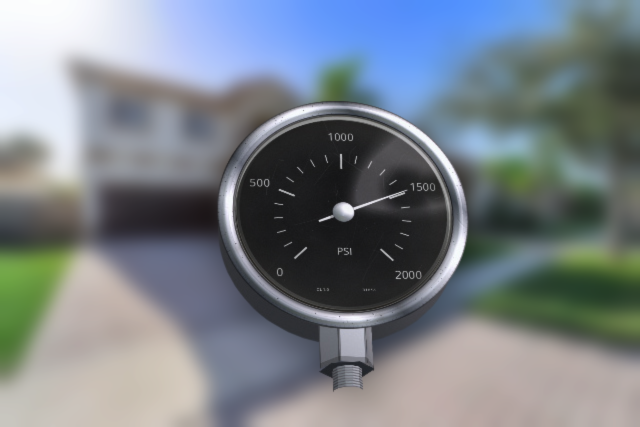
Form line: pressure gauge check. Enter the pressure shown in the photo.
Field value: 1500 psi
